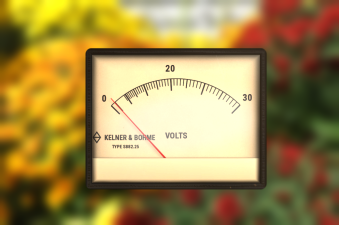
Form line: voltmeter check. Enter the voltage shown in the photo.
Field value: 5 V
